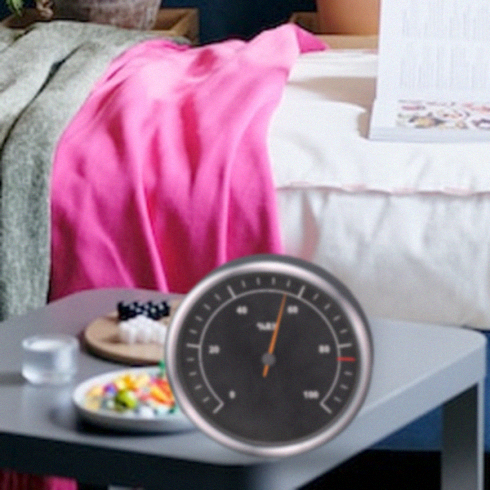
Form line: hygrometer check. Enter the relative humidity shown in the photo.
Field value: 56 %
